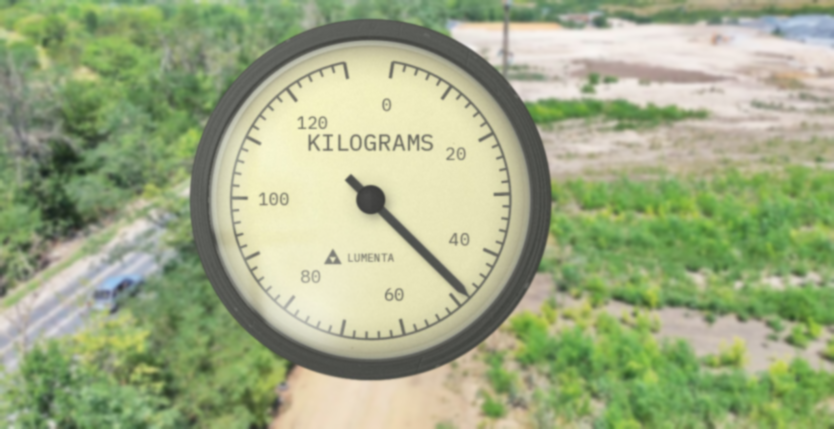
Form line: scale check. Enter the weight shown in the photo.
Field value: 48 kg
